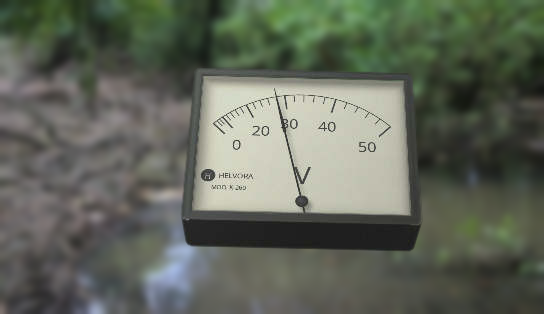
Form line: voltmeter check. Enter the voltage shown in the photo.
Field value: 28 V
